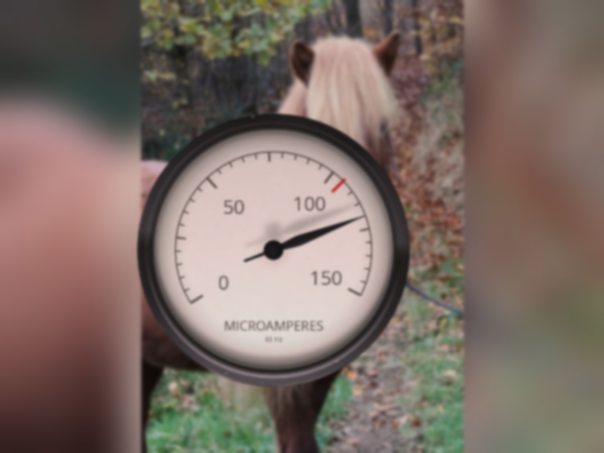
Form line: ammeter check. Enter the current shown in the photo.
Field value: 120 µA
